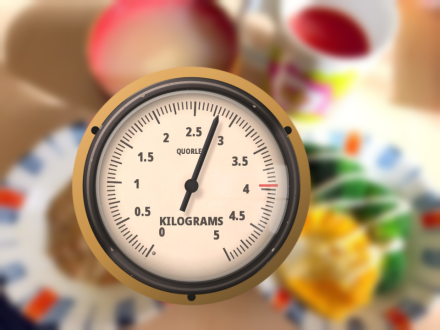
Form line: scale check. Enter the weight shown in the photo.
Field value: 2.8 kg
